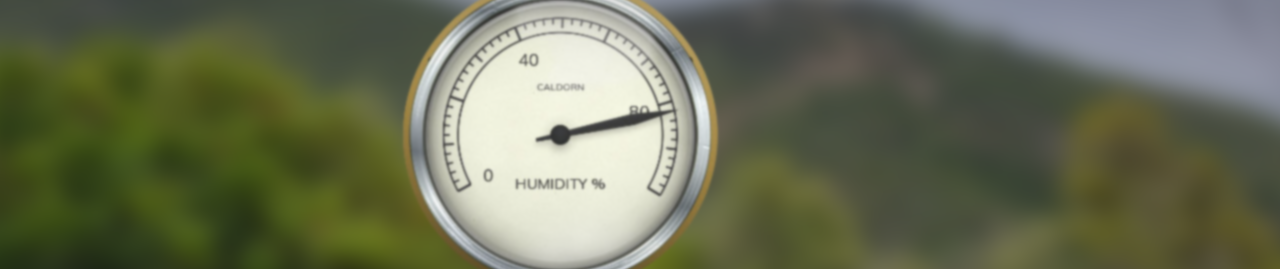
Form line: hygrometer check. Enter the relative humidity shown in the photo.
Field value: 82 %
